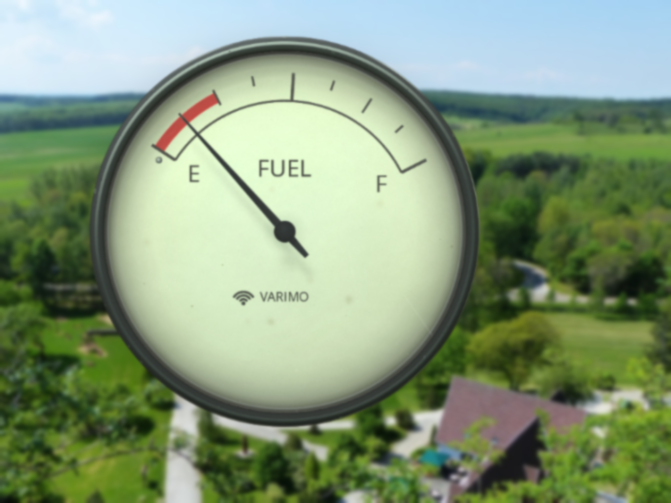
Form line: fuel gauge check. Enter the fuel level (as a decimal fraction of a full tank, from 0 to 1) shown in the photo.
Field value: 0.125
